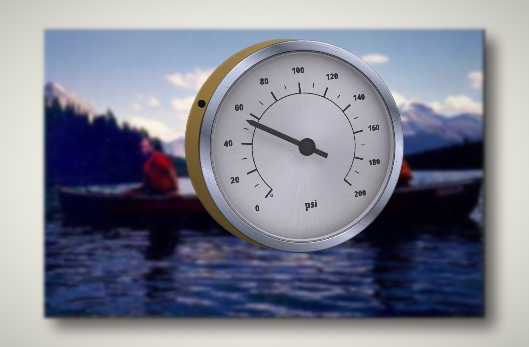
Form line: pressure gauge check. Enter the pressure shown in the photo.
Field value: 55 psi
